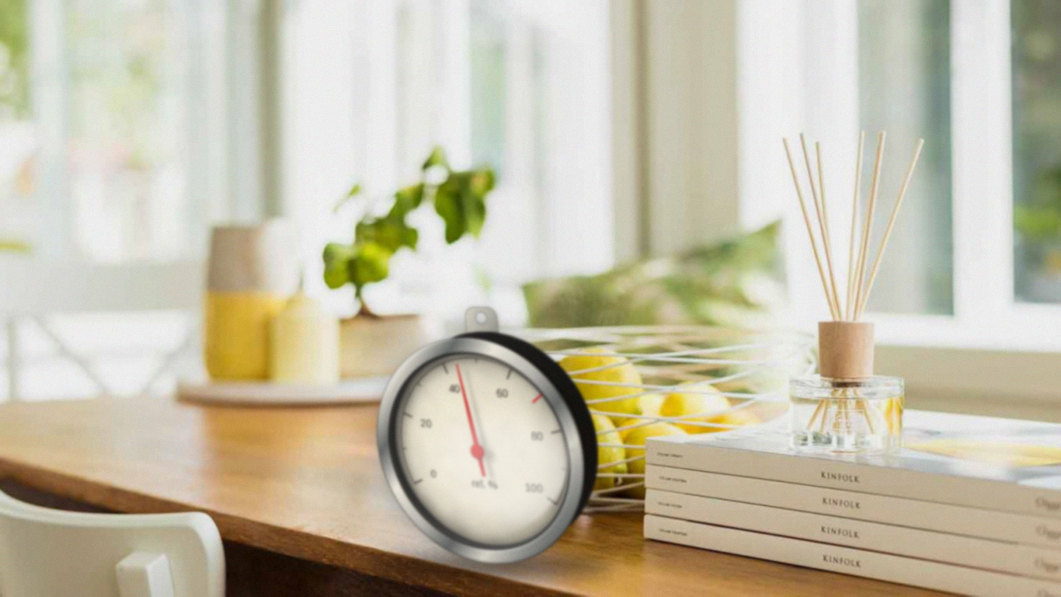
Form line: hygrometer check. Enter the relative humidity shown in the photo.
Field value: 45 %
